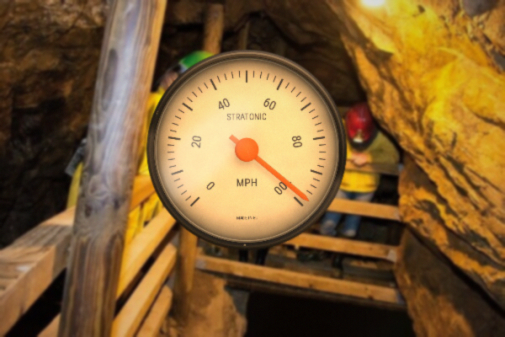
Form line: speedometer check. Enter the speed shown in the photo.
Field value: 98 mph
